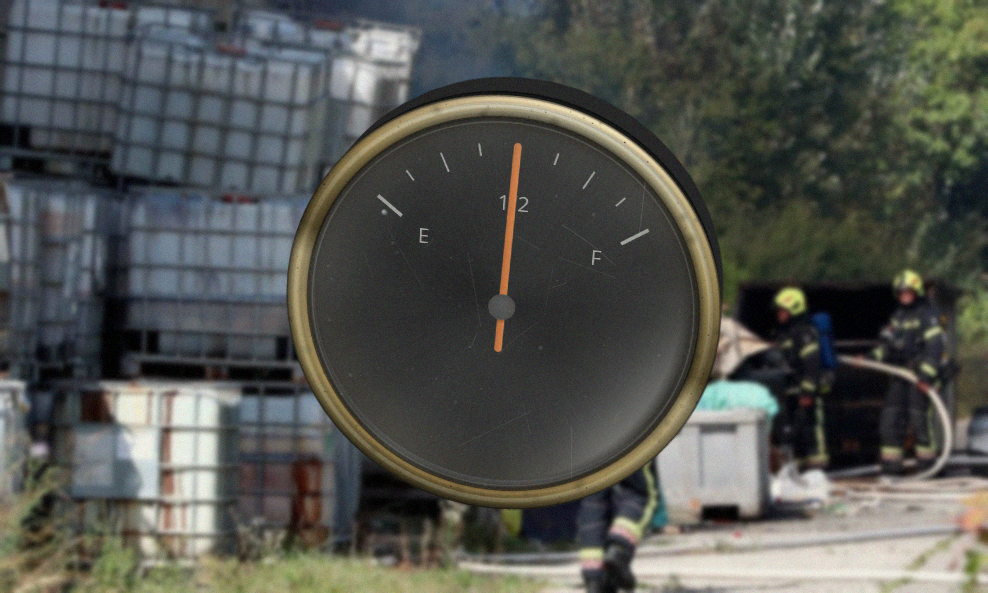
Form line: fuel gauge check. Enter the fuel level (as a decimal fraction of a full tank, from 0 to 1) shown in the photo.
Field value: 0.5
